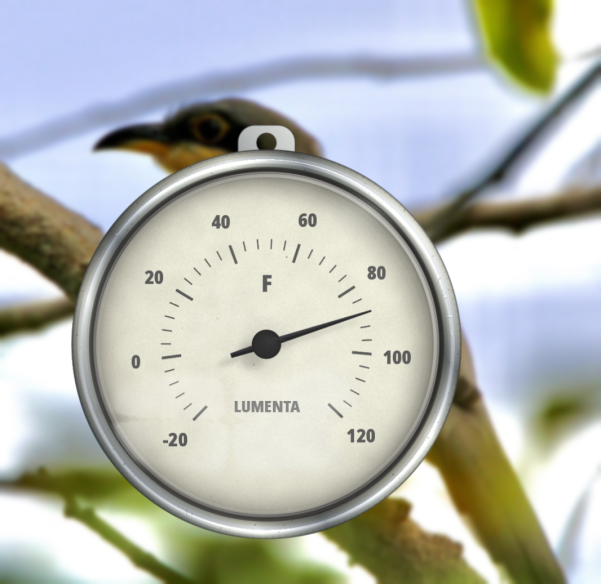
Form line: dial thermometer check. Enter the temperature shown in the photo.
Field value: 88 °F
